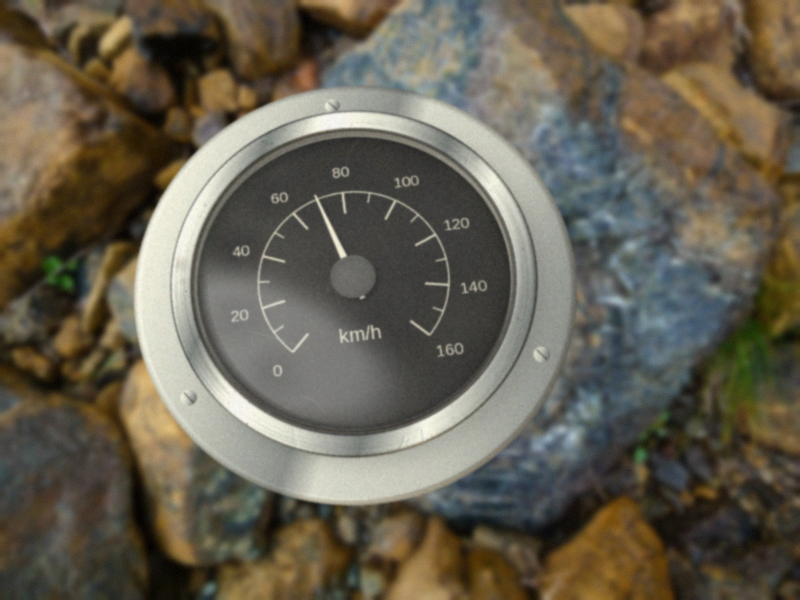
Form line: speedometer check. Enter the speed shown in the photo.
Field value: 70 km/h
